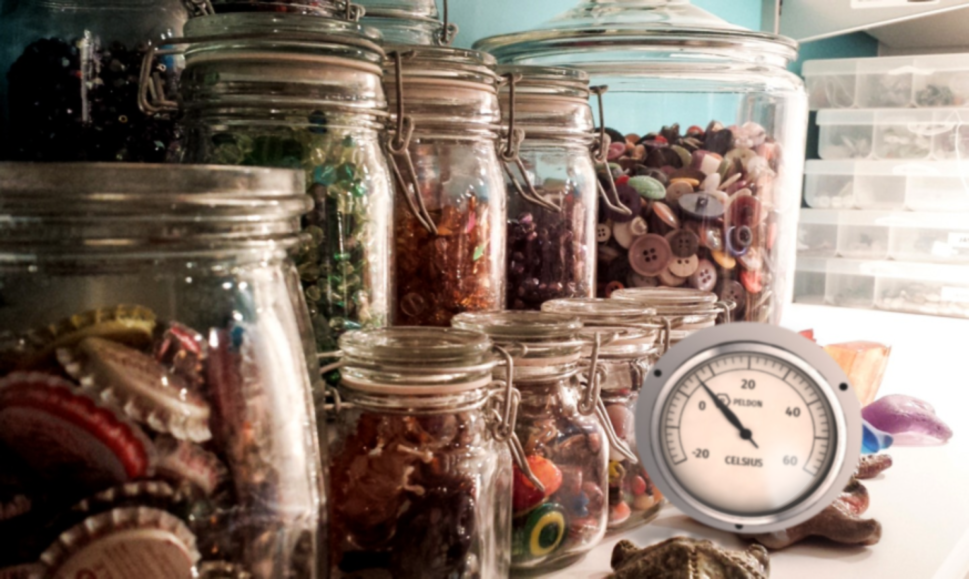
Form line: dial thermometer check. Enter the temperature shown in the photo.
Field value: 6 °C
